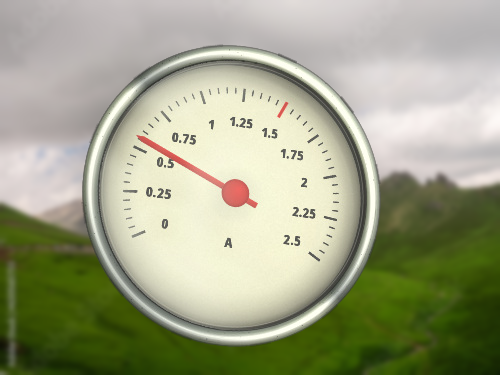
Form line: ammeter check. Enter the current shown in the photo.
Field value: 0.55 A
